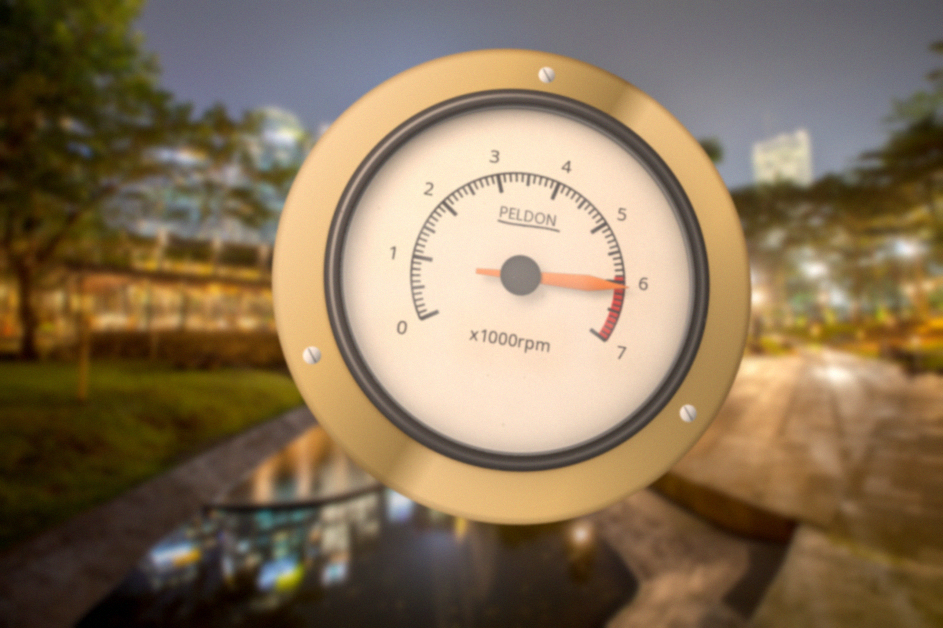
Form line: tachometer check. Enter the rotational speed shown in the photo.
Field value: 6100 rpm
